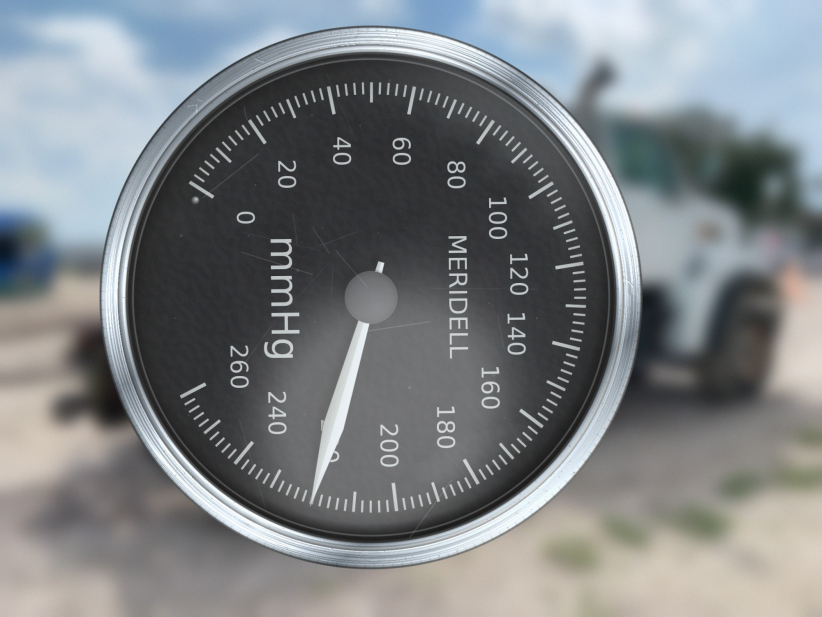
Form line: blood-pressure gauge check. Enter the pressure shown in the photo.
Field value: 220 mmHg
